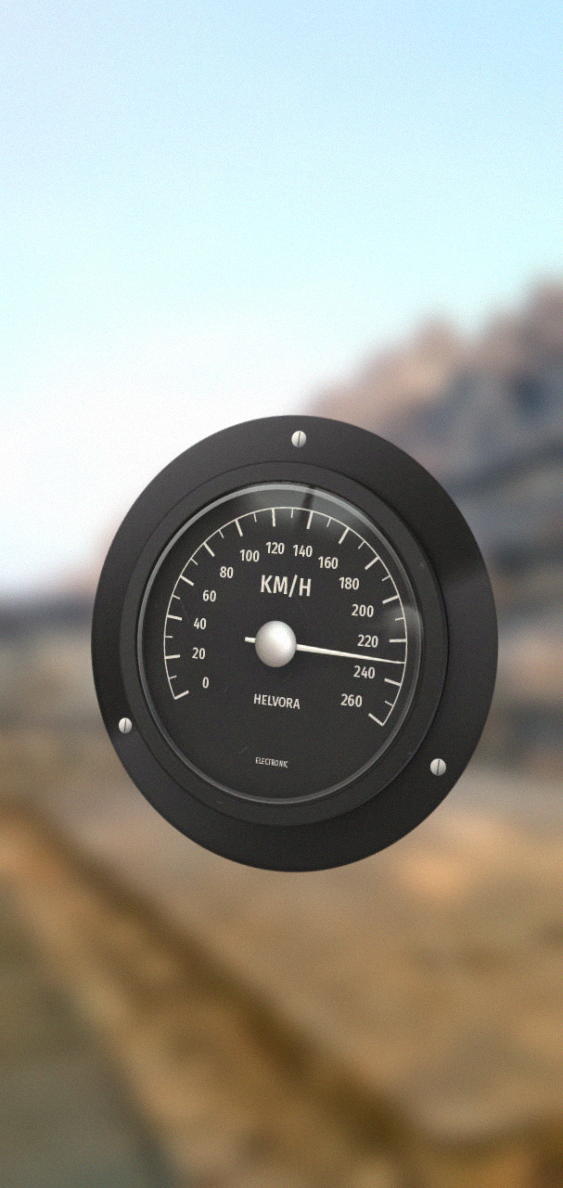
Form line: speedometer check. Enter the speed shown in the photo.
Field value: 230 km/h
